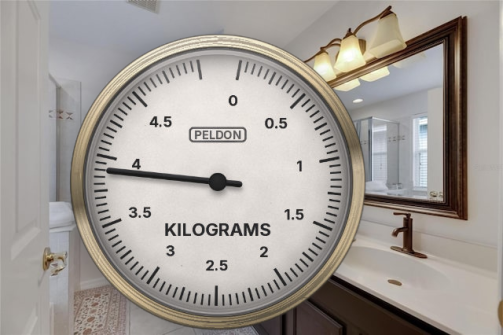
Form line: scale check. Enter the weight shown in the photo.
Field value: 3.9 kg
